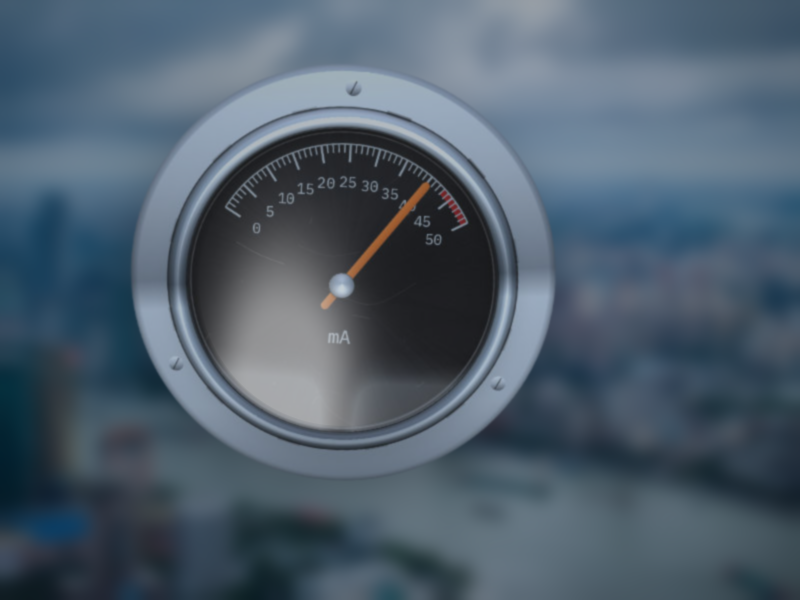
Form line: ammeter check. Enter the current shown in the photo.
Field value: 40 mA
